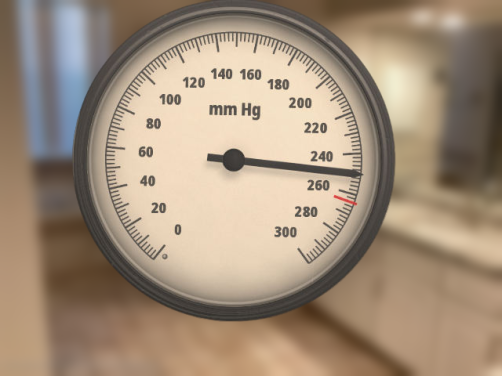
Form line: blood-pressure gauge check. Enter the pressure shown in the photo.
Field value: 250 mmHg
